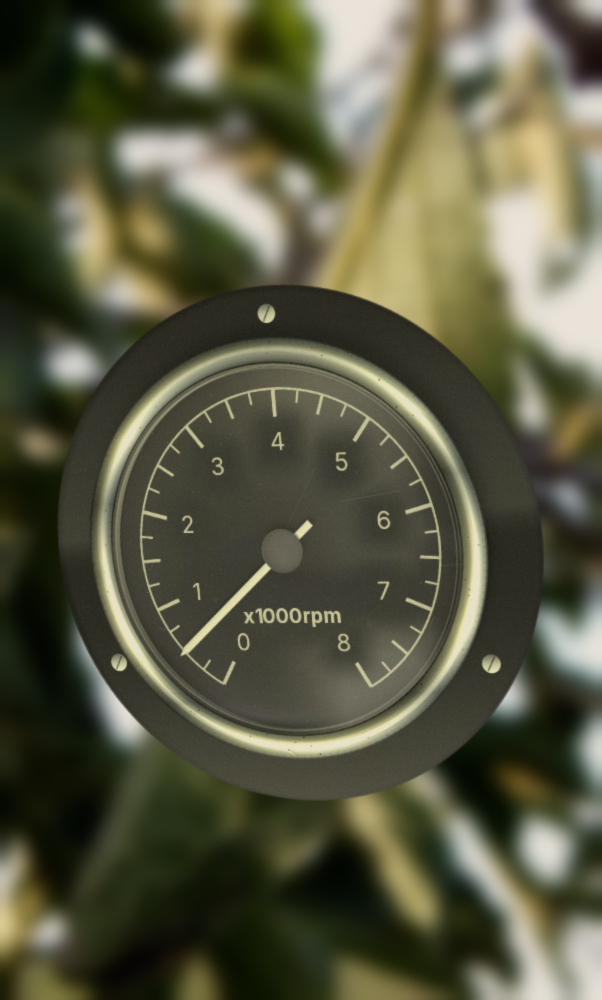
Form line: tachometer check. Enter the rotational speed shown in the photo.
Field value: 500 rpm
